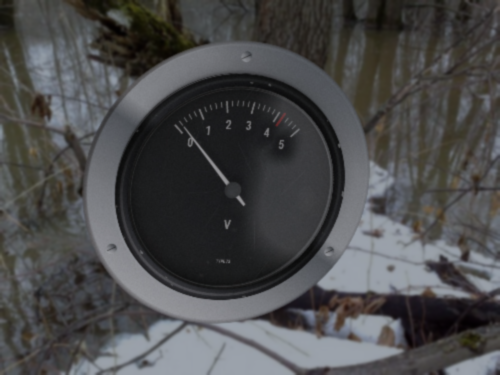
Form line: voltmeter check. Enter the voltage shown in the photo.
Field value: 0.2 V
